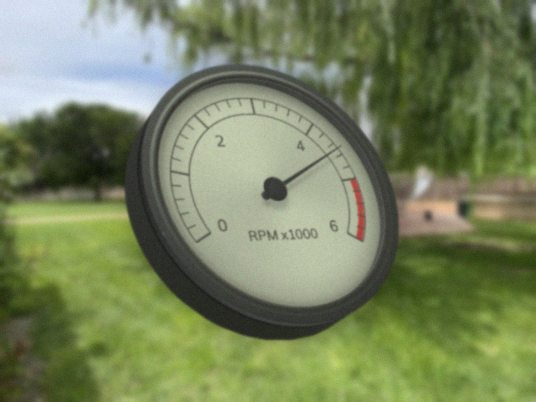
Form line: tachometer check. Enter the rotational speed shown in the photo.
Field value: 4500 rpm
